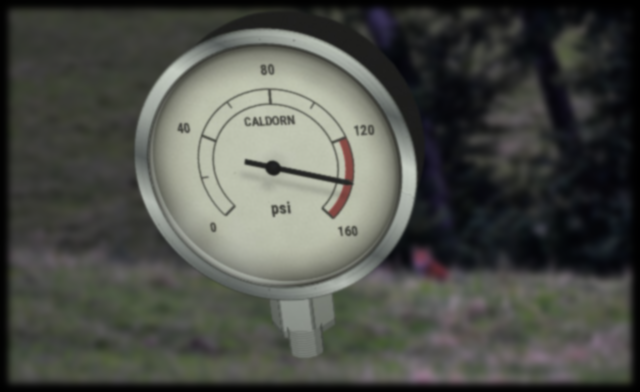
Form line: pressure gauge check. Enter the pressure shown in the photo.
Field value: 140 psi
